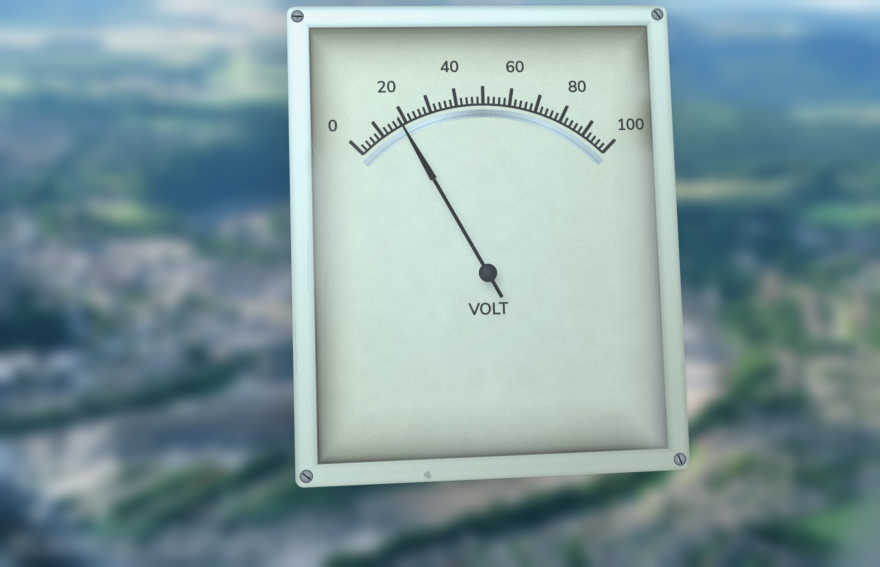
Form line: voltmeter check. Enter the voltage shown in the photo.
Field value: 18 V
